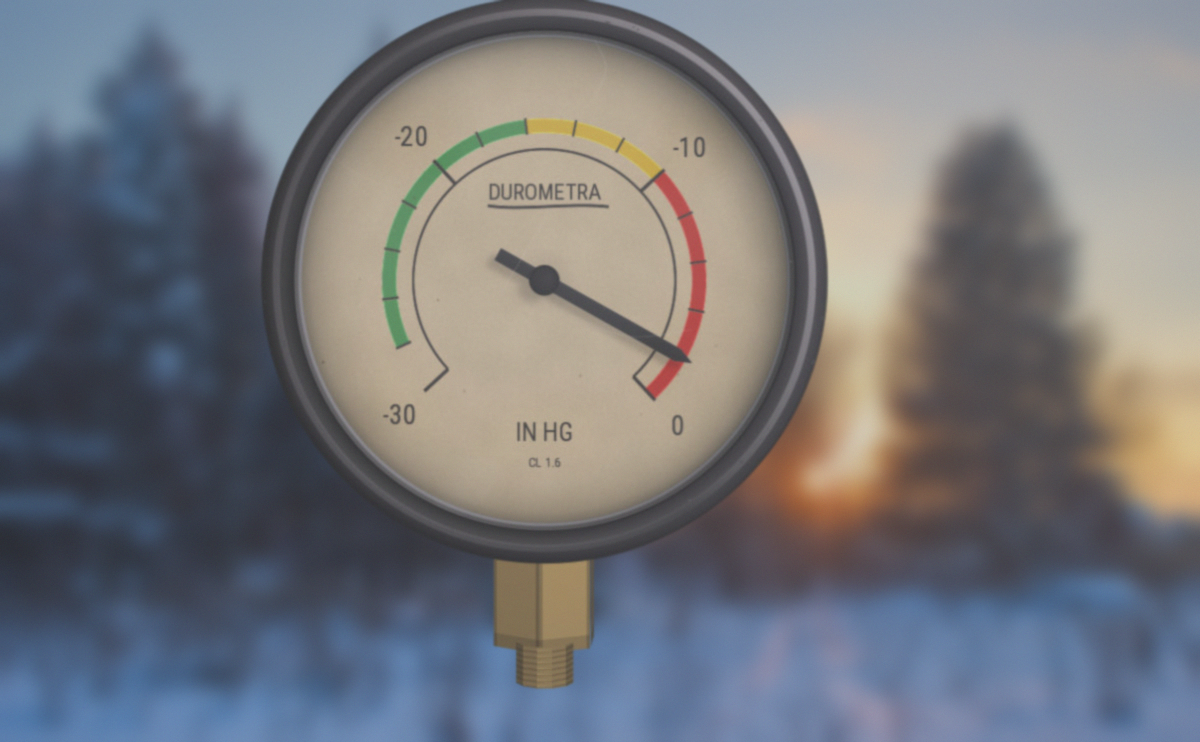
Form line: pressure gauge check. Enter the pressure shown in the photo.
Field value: -2 inHg
